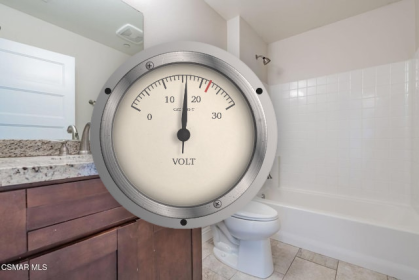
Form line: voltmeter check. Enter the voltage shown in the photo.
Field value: 16 V
